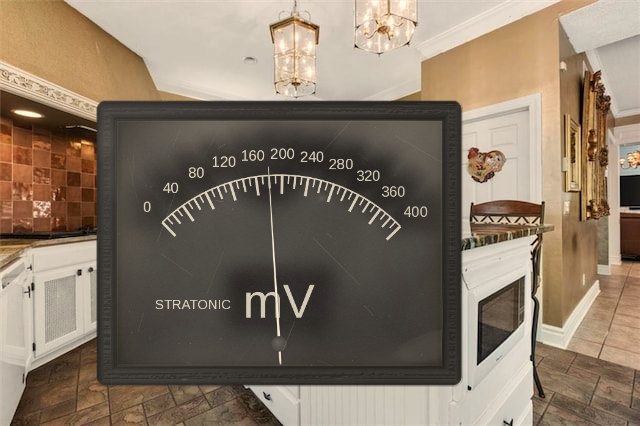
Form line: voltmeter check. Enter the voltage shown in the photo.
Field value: 180 mV
